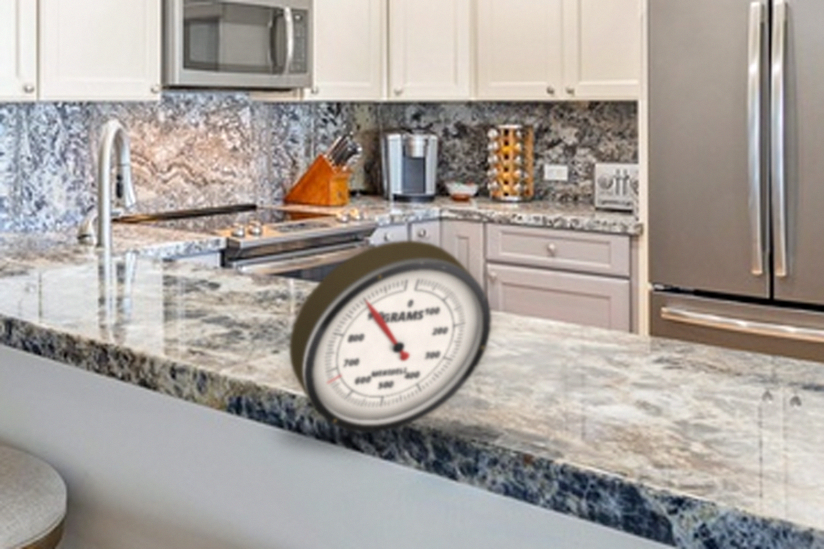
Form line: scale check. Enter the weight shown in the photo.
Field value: 900 g
